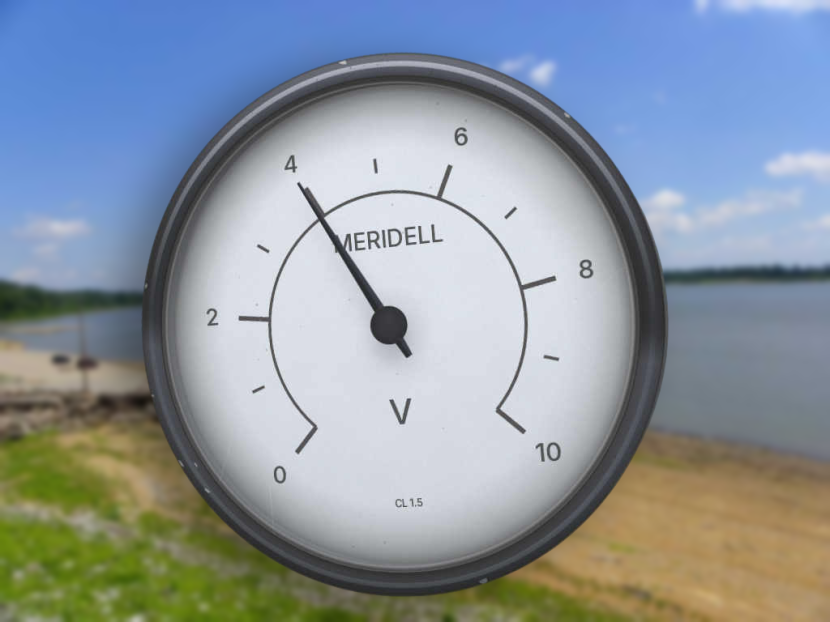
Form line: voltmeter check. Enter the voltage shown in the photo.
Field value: 4 V
